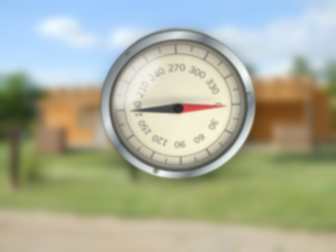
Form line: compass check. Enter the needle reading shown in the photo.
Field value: 0 °
